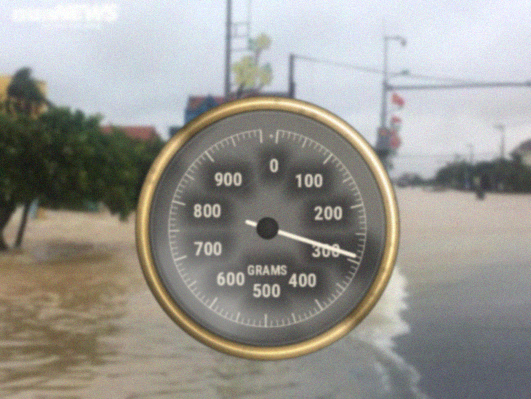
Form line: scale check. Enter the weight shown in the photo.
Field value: 290 g
